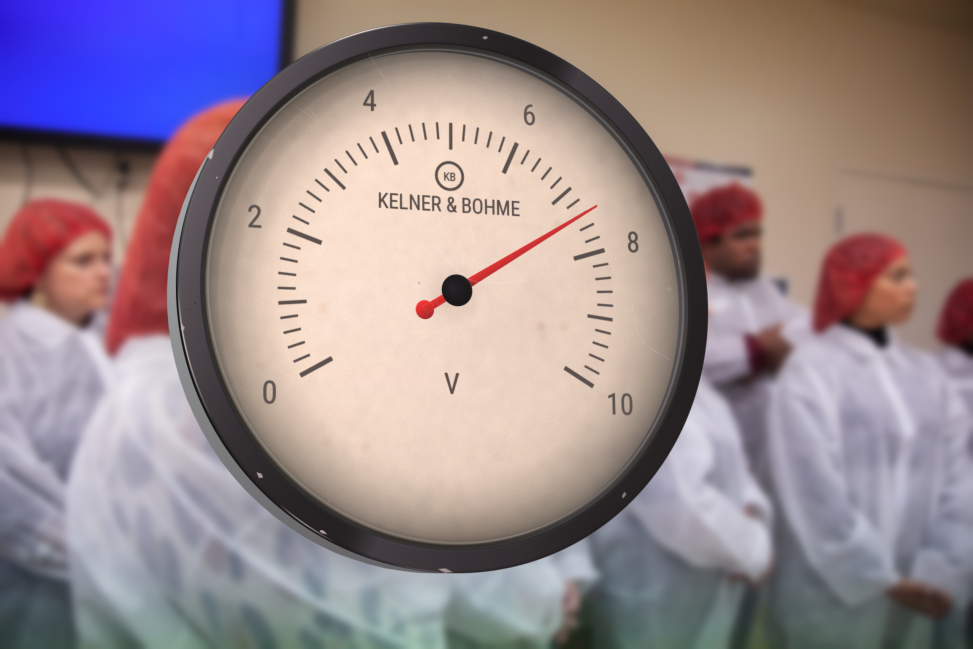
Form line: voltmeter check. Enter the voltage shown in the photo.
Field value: 7.4 V
